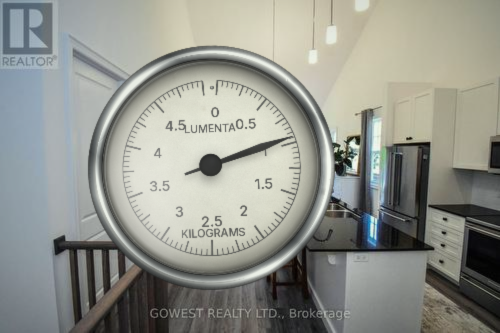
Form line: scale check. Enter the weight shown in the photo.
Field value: 0.95 kg
